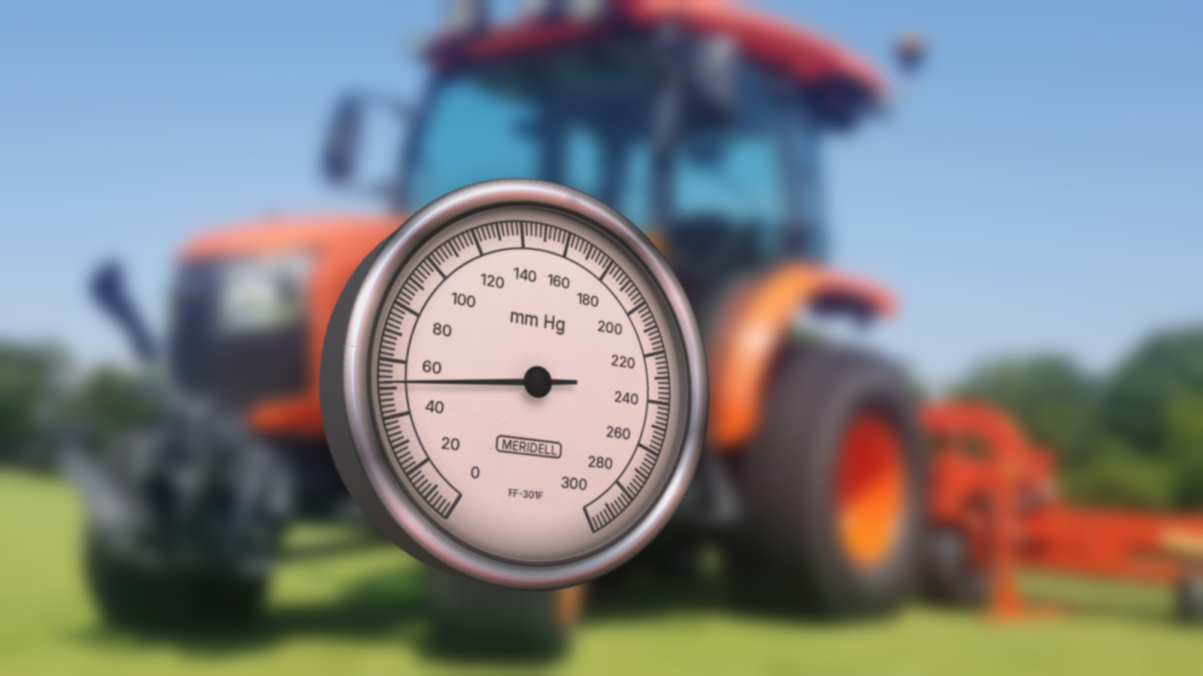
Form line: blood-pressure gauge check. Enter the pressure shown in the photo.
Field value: 52 mmHg
